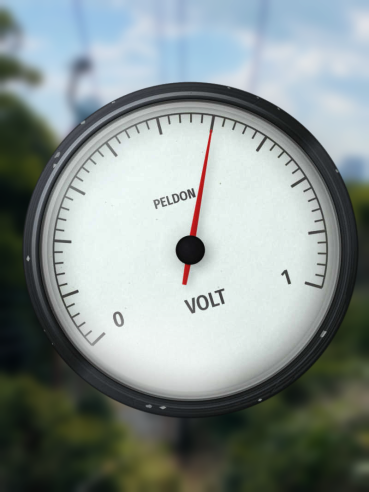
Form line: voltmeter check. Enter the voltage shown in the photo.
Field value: 0.6 V
